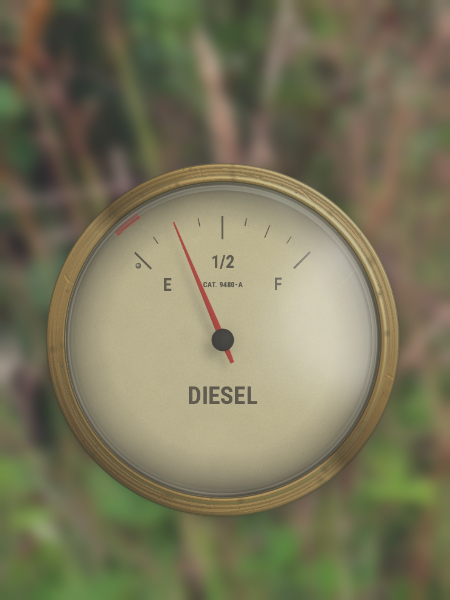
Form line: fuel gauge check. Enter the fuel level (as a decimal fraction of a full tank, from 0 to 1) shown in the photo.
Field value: 0.25
